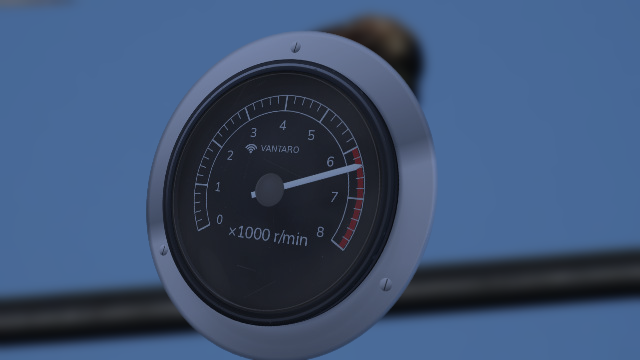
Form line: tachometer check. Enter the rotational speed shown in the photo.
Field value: 6400 rpm
